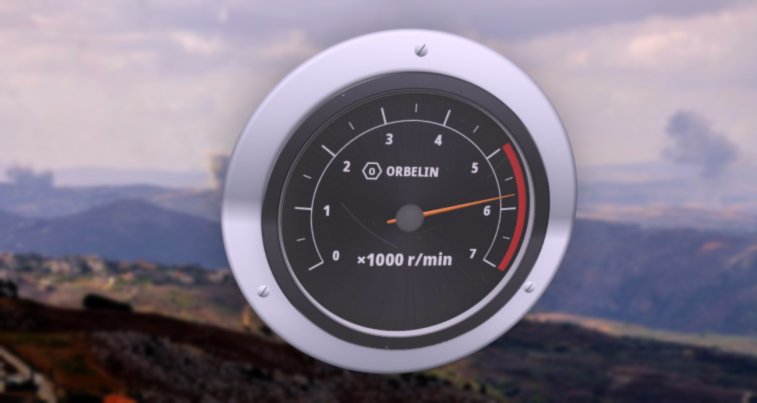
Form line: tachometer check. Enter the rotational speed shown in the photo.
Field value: 5750 rpm
